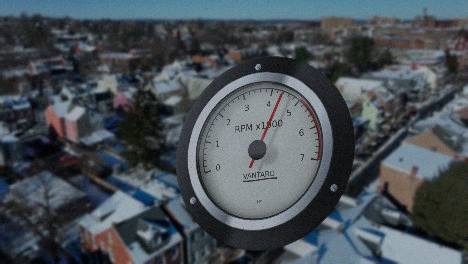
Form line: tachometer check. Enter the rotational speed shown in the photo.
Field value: 4400 rpm
